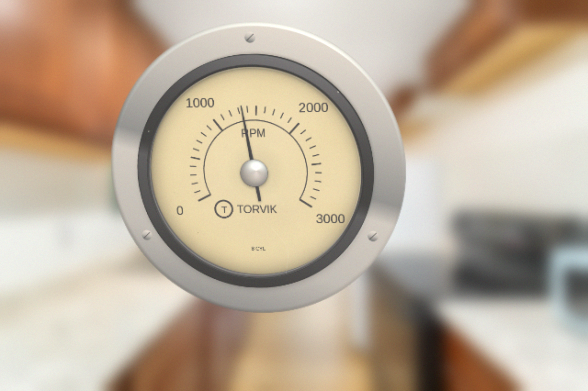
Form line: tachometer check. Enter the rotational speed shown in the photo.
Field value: 1350 rpm
